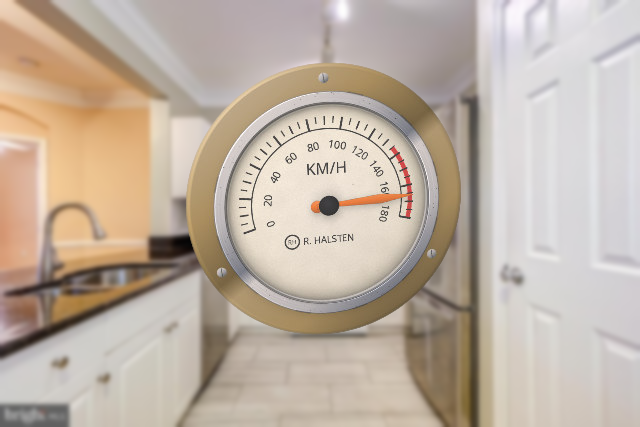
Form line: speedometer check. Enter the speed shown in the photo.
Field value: 165 km/h
